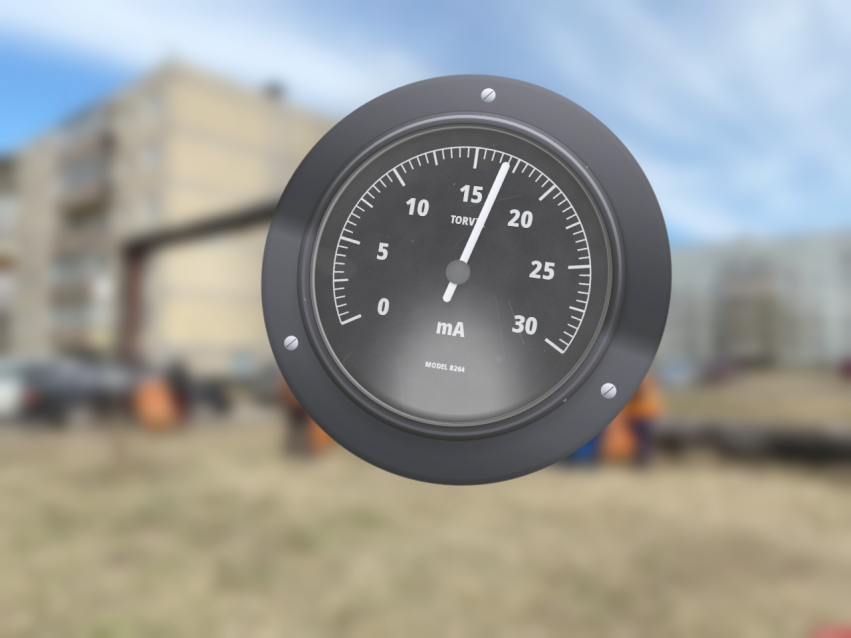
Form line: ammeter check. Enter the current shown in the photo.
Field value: 17 mA
